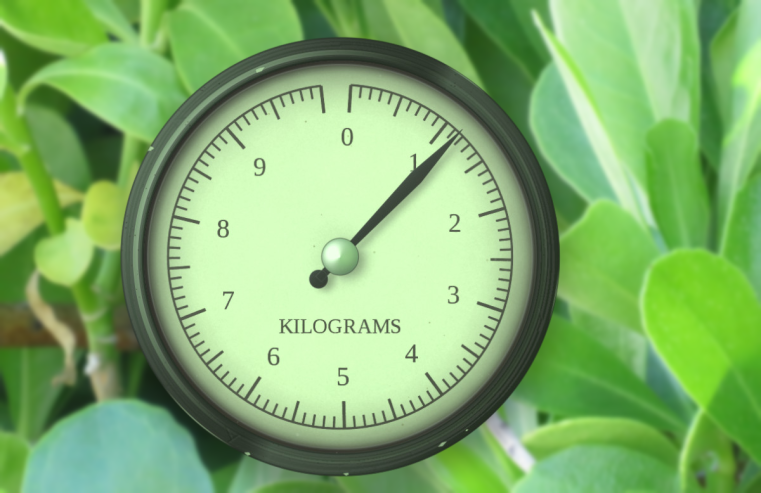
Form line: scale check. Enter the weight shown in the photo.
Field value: 1.15 kg
